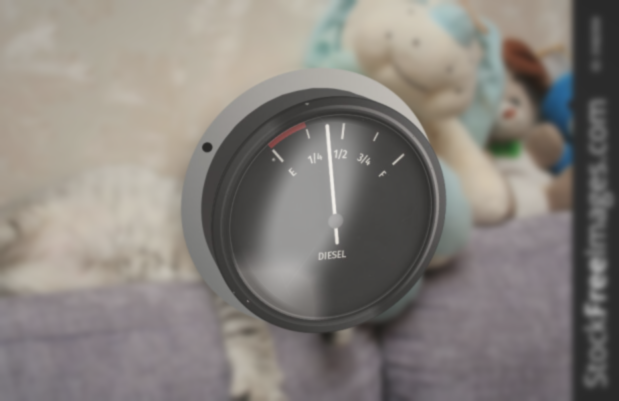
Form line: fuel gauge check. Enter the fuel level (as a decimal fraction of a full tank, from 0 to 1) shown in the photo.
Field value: 0.375
